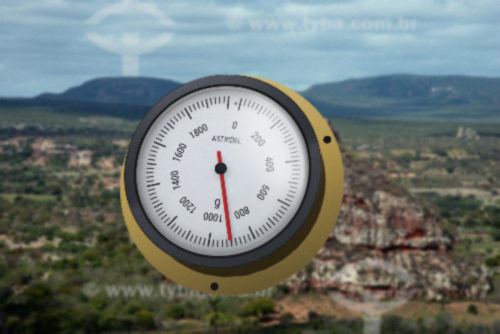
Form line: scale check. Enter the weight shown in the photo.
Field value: 900 g
